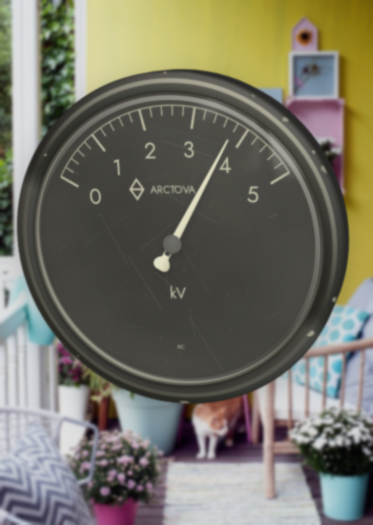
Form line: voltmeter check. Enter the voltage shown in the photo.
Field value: 3.8 kV
